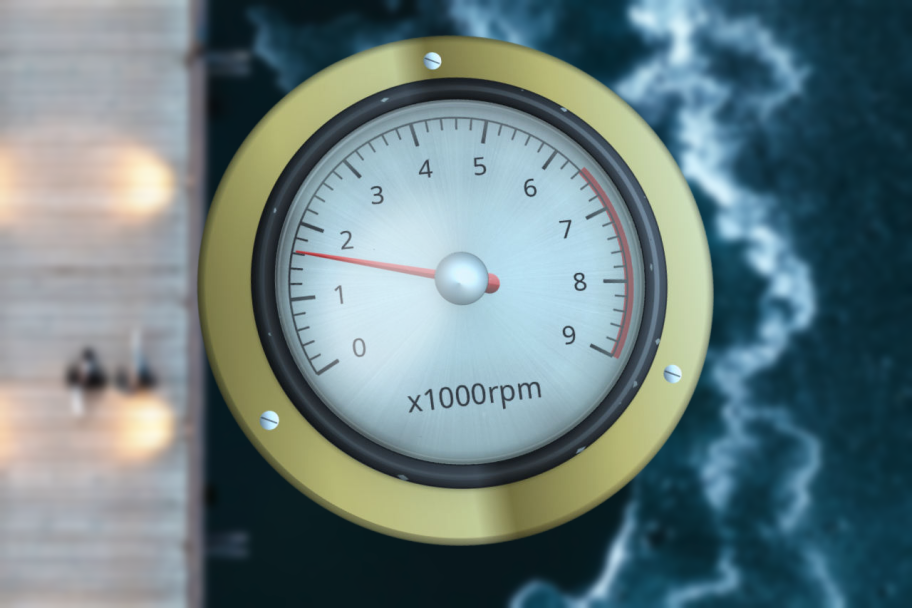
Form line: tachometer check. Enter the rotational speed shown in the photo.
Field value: 1600 rpm
